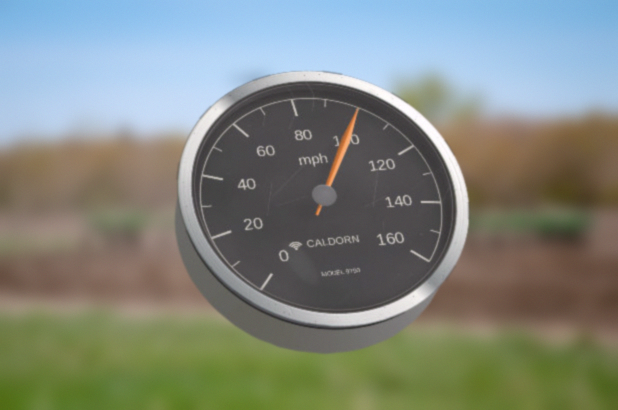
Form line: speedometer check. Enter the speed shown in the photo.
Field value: 100 mph
